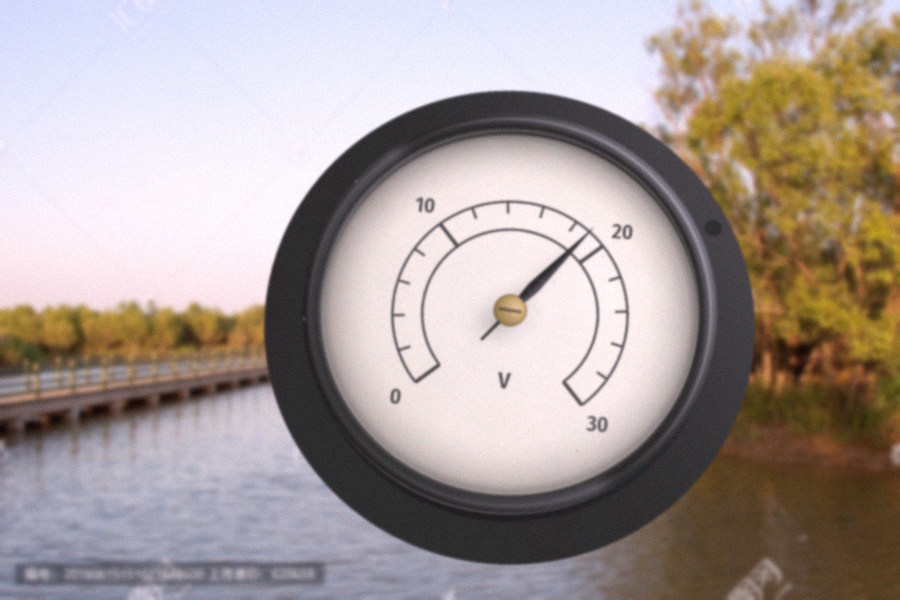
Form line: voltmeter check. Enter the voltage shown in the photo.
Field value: 19 V
